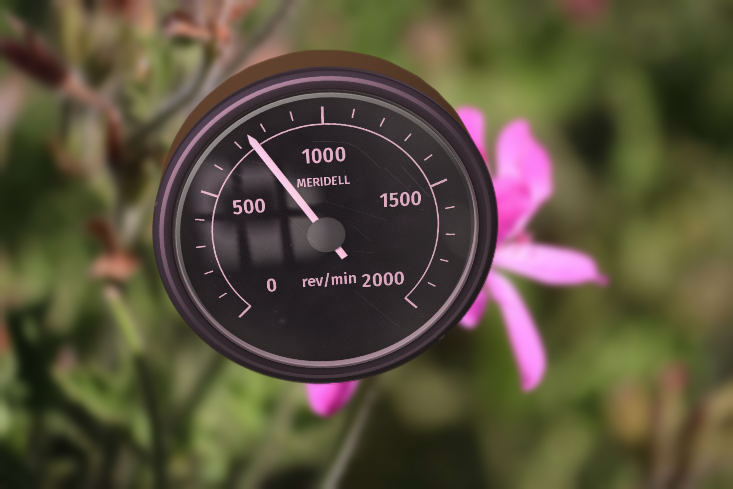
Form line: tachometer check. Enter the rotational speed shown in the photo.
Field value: 750 rpm
